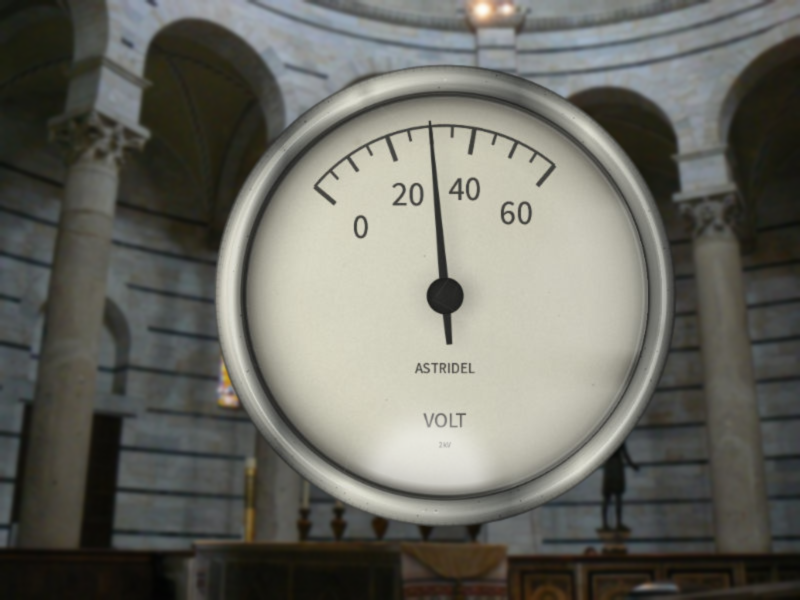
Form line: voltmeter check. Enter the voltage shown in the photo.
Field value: 30 V
